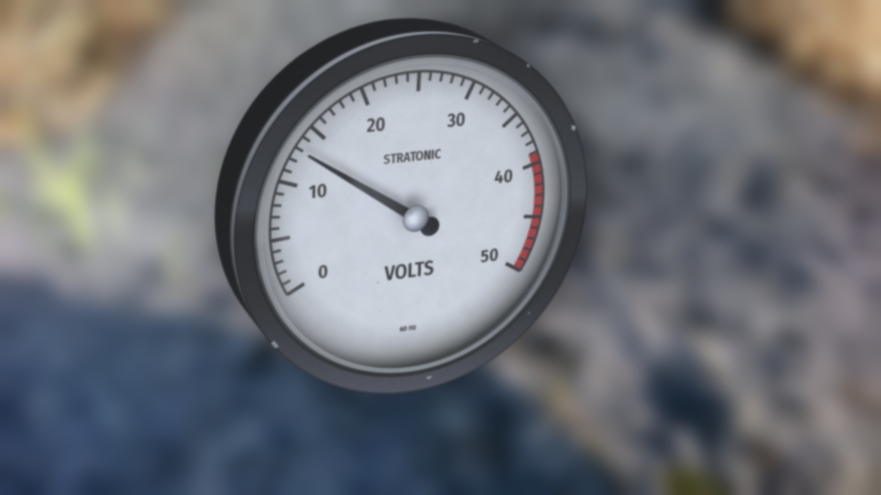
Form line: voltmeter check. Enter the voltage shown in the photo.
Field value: 13 V
